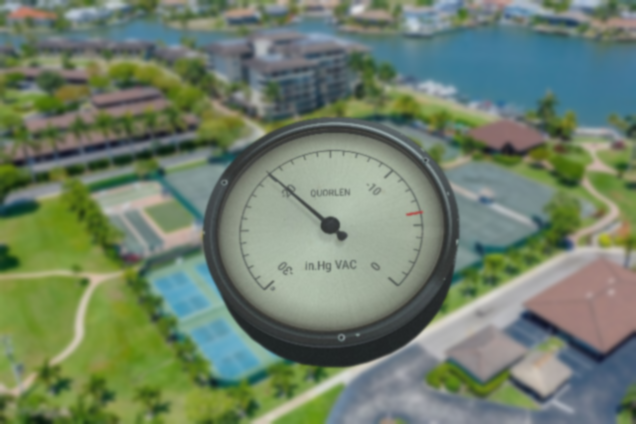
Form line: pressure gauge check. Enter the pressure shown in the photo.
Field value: -20 inHg
